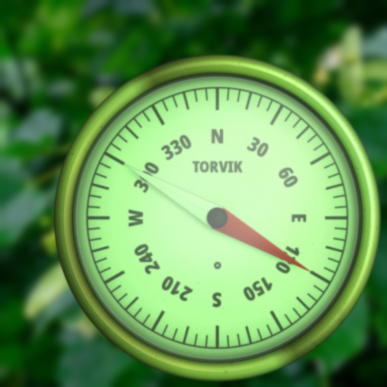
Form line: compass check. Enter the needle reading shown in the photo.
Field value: 120 °
